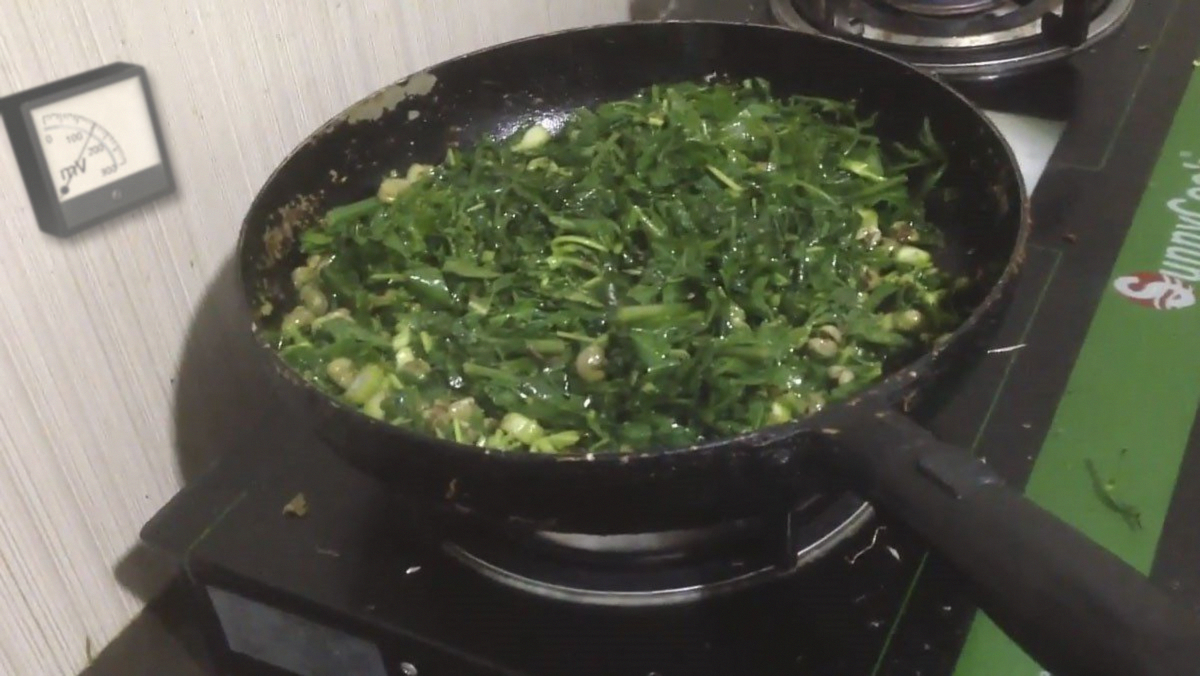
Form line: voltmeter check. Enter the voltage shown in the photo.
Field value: 150 mV
